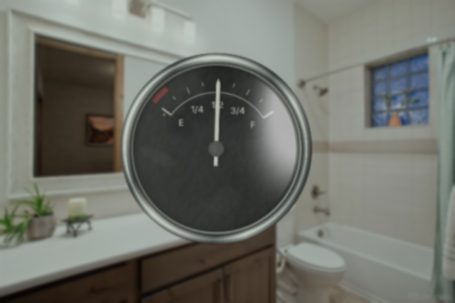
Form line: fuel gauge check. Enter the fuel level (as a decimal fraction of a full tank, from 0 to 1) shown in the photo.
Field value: 0.5
